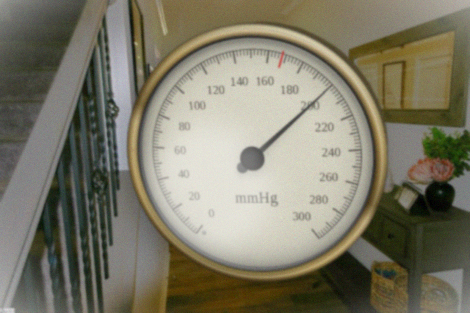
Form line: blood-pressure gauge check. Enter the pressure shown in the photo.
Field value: 200 mmHg
